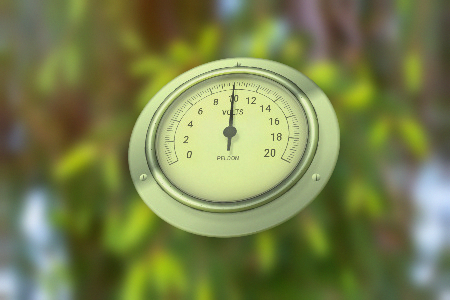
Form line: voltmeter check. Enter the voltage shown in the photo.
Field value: 10 V
